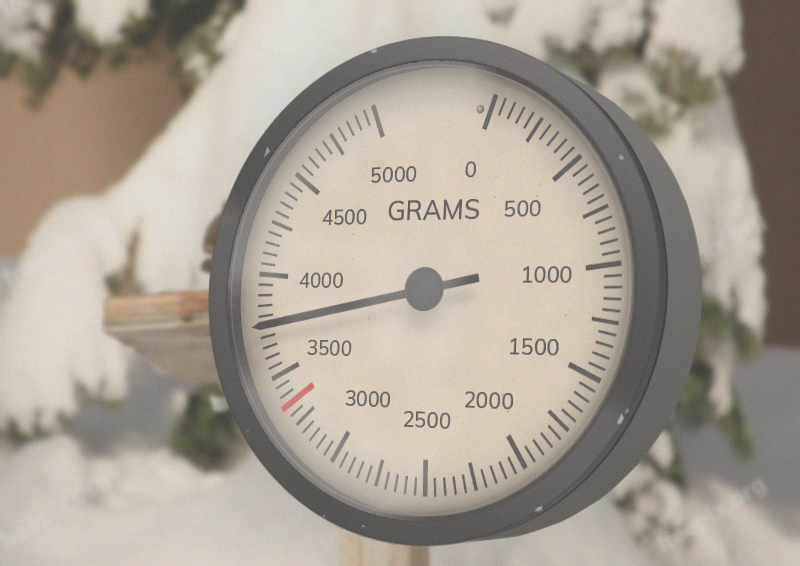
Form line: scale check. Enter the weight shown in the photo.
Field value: 3750 g
